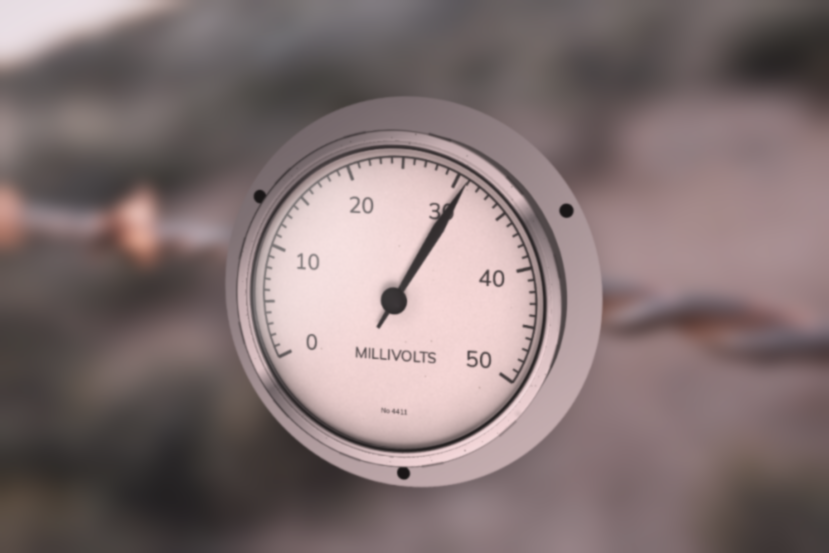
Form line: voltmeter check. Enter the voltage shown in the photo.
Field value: 31 mV
